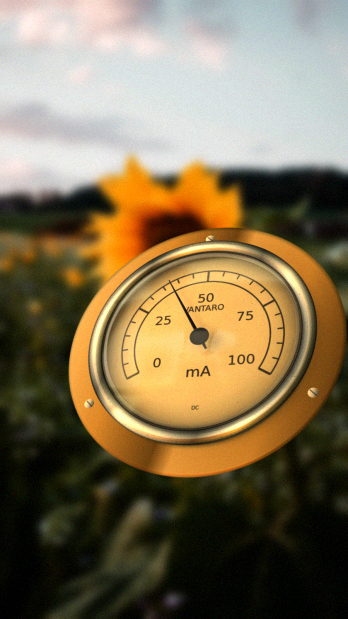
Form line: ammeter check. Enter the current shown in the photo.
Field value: 37.5 mA
